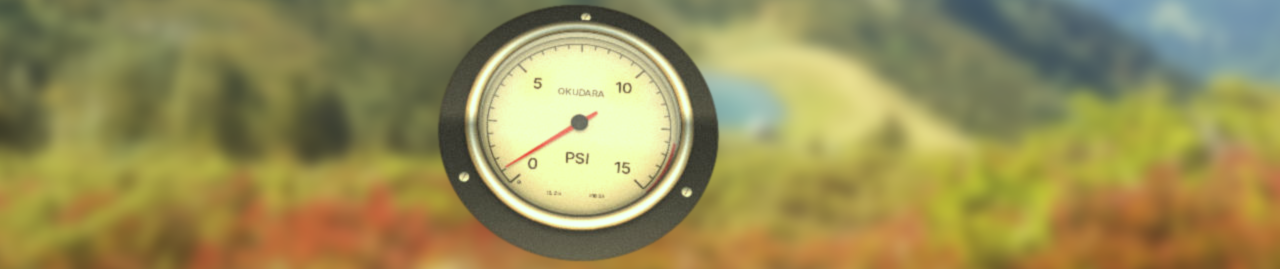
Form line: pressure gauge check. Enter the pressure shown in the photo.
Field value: 0.5 psi
